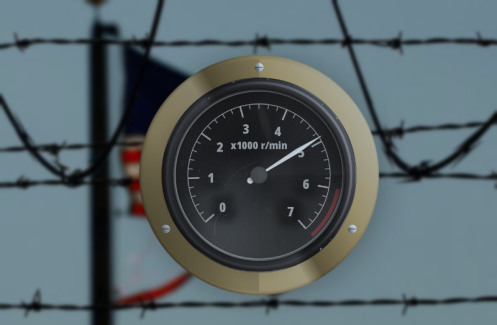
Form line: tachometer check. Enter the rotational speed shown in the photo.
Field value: 4900 rpm
